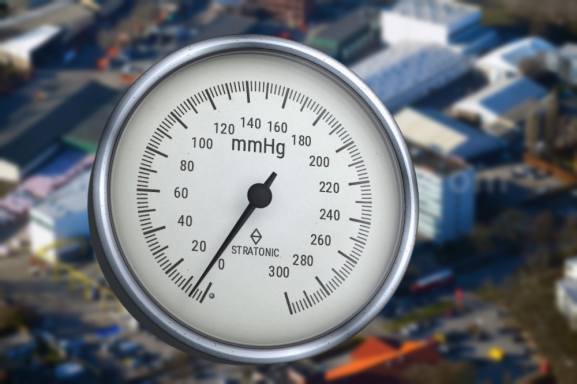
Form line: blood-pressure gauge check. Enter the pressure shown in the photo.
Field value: 6 mmHg
